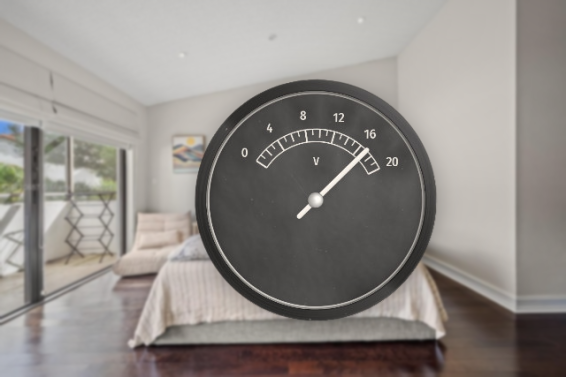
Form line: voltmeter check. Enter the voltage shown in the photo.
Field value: 17 V
